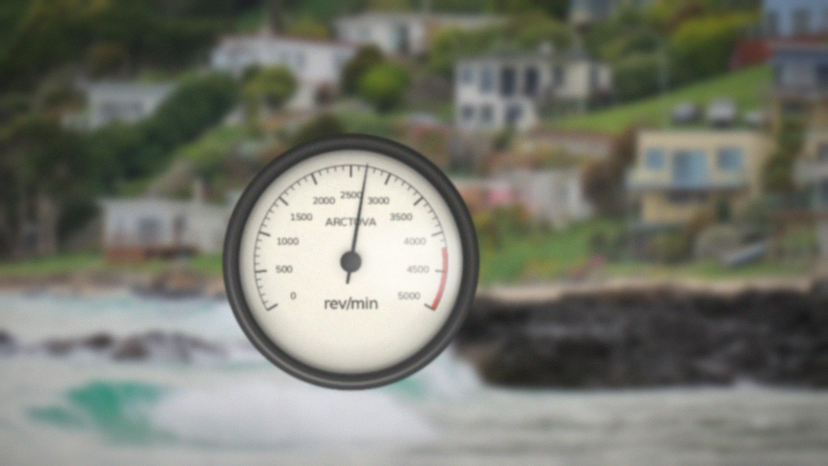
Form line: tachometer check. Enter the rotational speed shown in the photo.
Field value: 2700 rpm
